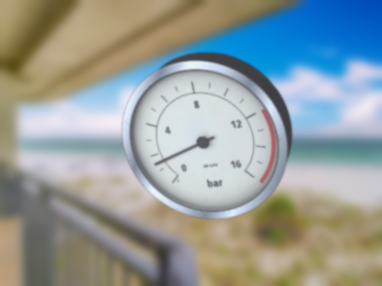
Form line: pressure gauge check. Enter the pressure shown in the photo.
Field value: 1.5 bar
